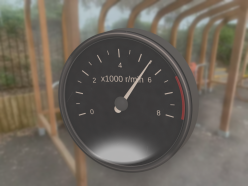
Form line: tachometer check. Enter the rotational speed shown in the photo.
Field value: 5500 rpm
